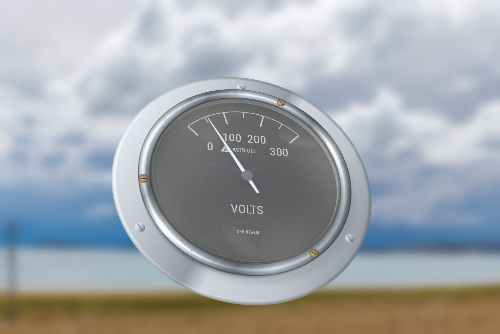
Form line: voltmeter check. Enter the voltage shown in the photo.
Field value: 50 V
